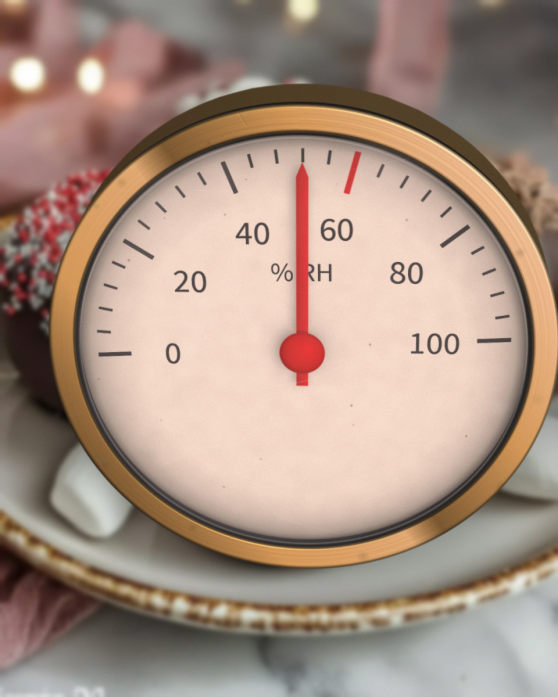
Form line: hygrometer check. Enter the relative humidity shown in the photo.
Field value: 52 %
